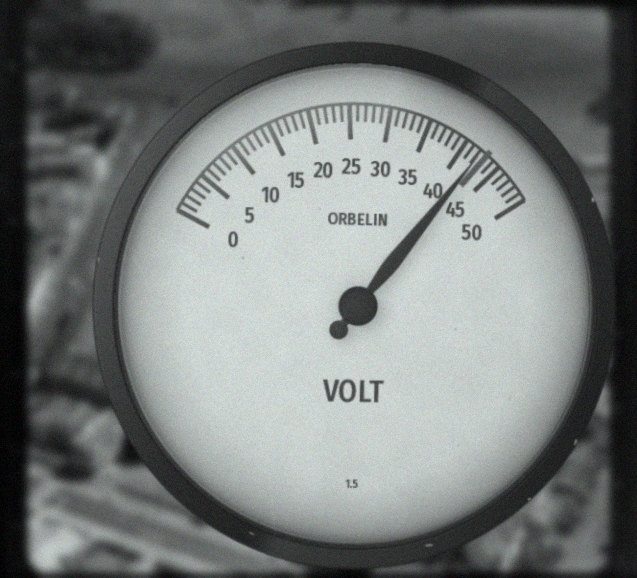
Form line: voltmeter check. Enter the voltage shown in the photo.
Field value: 42 V
